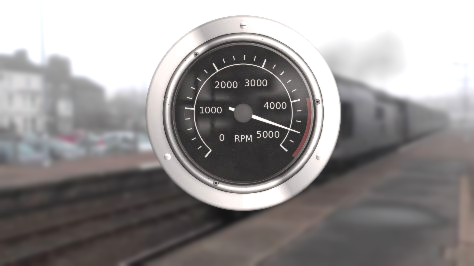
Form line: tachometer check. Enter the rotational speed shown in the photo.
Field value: 4600 rpm
